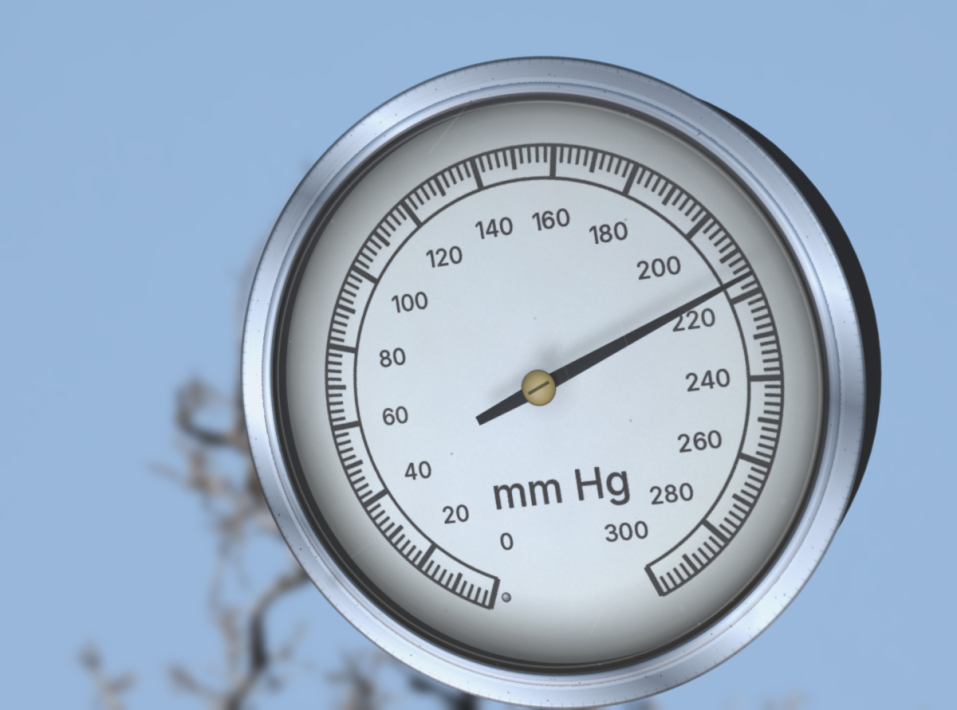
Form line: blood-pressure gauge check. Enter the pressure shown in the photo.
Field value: 216 mmHg
